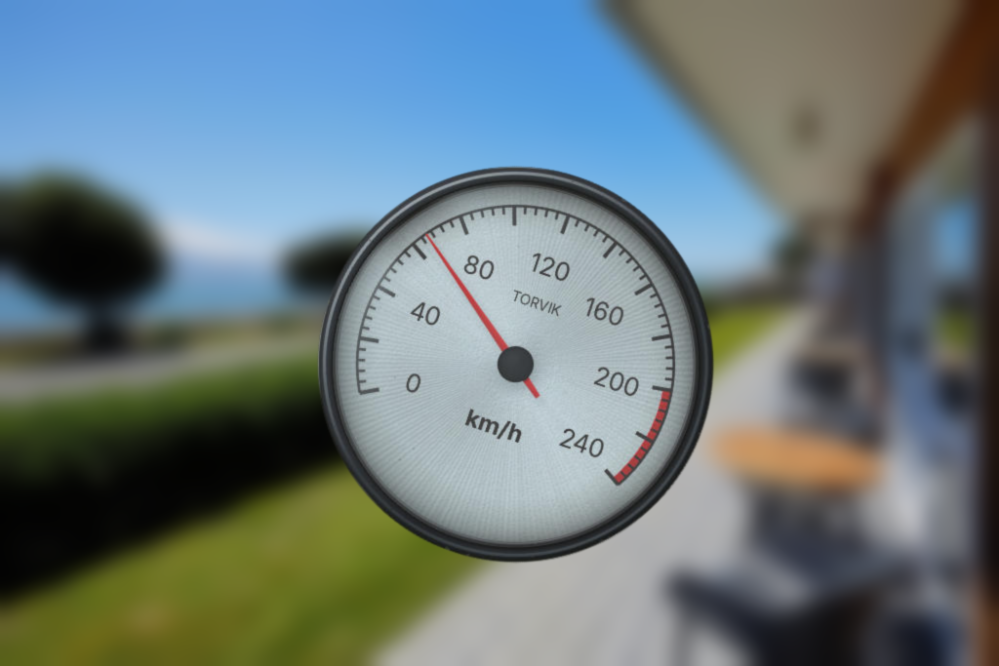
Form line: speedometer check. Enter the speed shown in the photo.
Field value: 66 km/h
